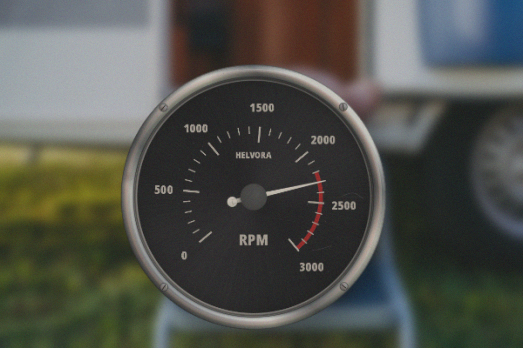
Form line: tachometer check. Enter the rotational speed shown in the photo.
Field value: 2300 rpm
